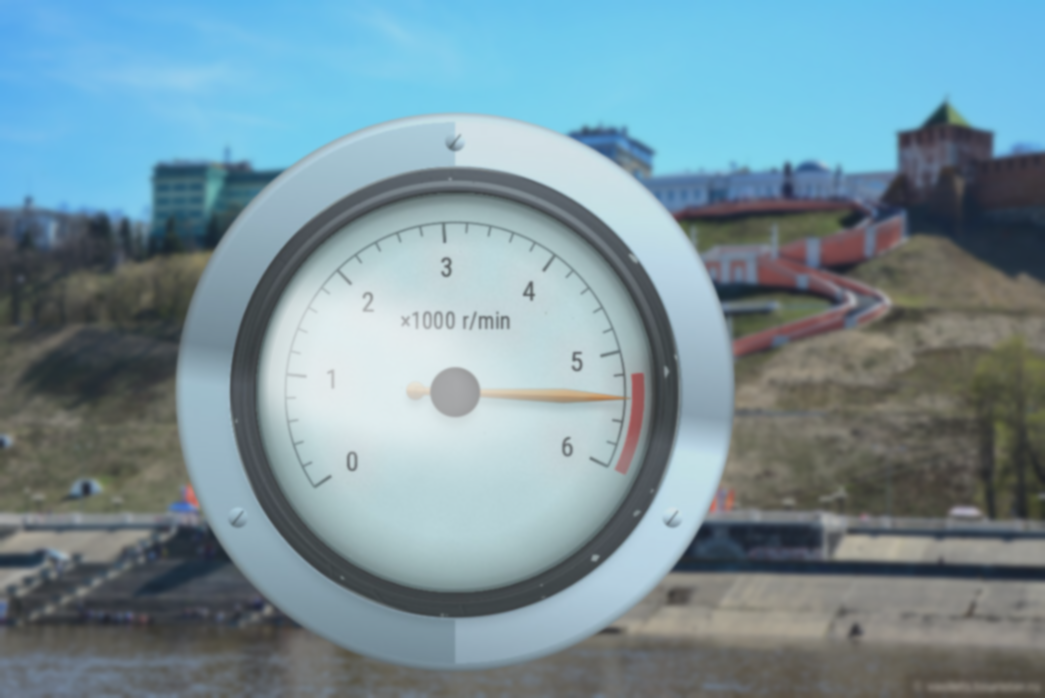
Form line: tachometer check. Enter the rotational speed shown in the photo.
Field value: 5400 rpm
